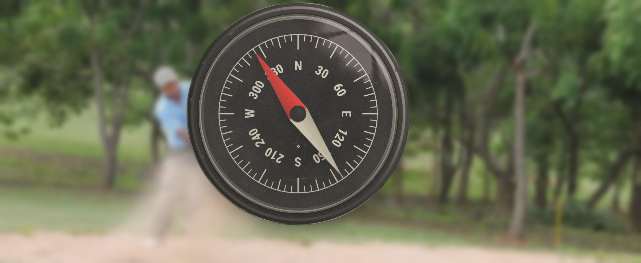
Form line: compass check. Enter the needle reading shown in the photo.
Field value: 325 °
